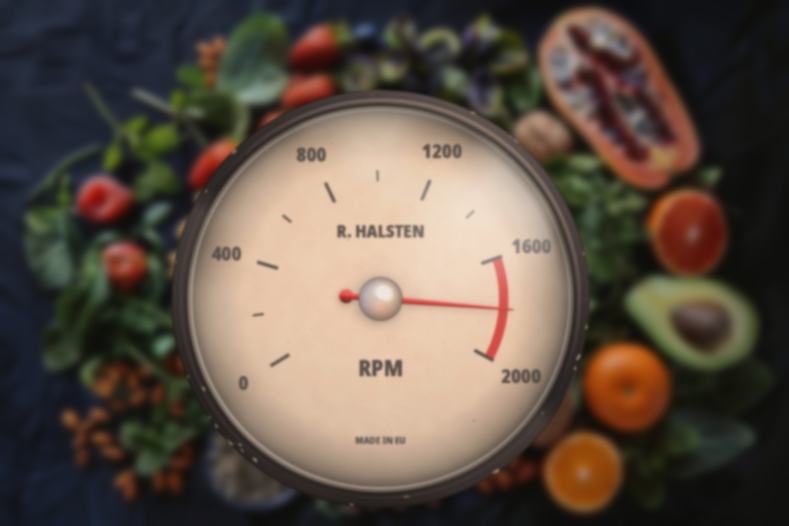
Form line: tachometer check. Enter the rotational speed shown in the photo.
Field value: 1800 rpm
